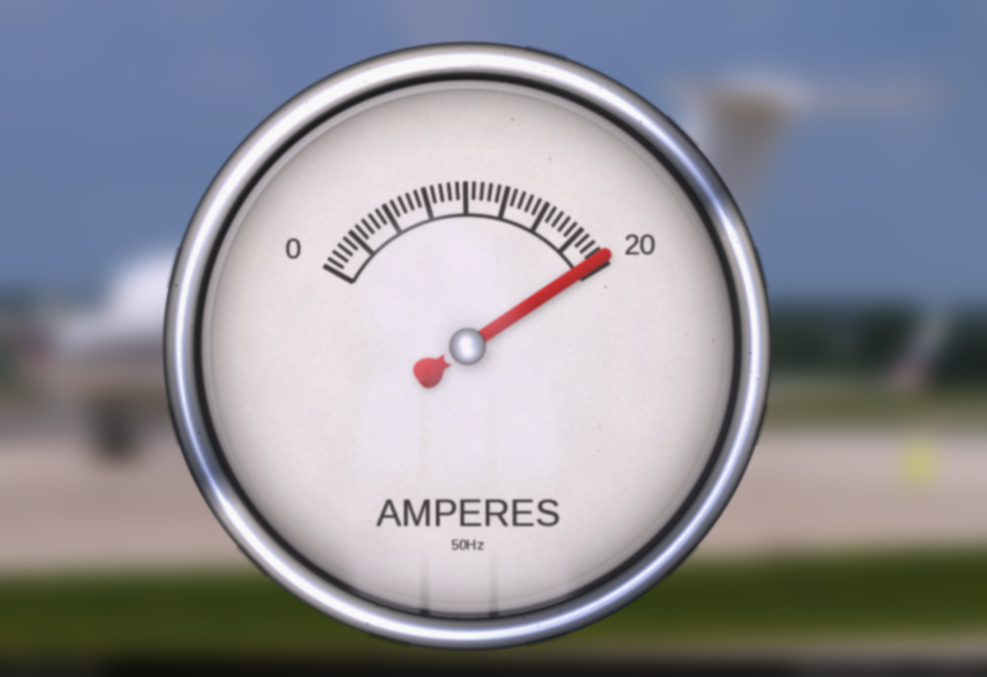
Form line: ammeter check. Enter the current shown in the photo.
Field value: 19.5 A
